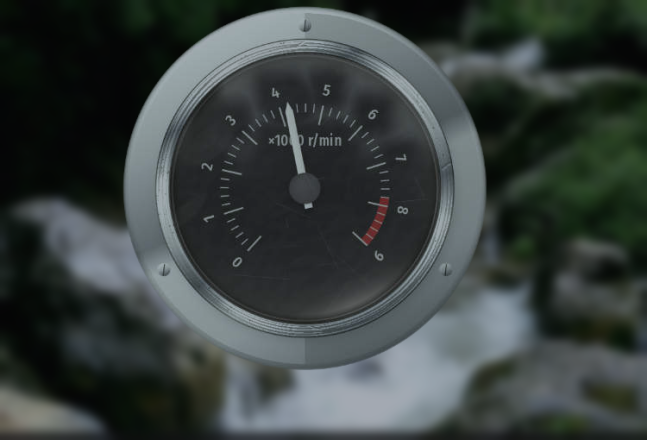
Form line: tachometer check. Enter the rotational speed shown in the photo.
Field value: 4200 rpm
